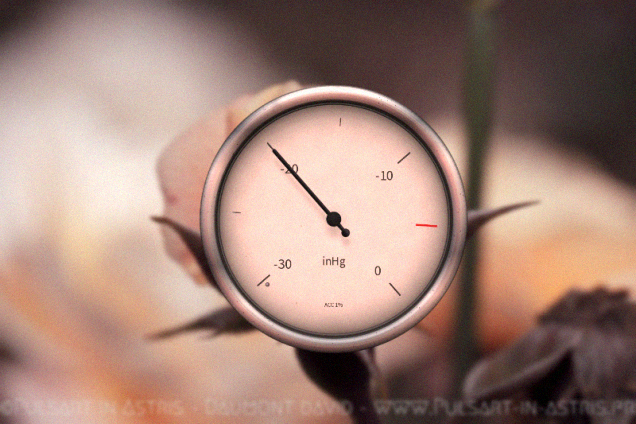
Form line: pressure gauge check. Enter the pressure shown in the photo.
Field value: -20 inHg
